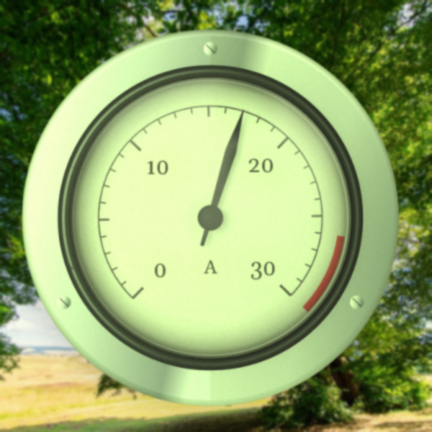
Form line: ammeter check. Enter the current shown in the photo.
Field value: 17 A
